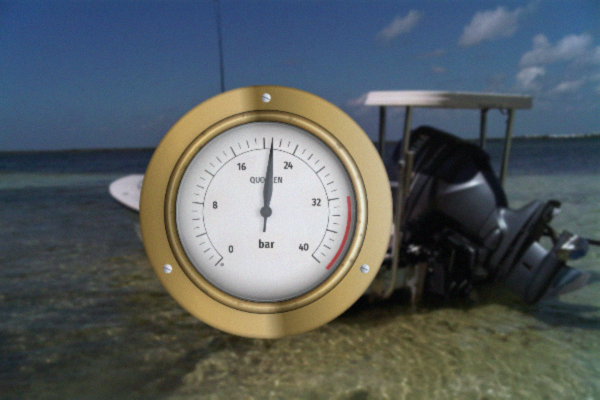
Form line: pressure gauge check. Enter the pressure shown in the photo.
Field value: 21 bar
